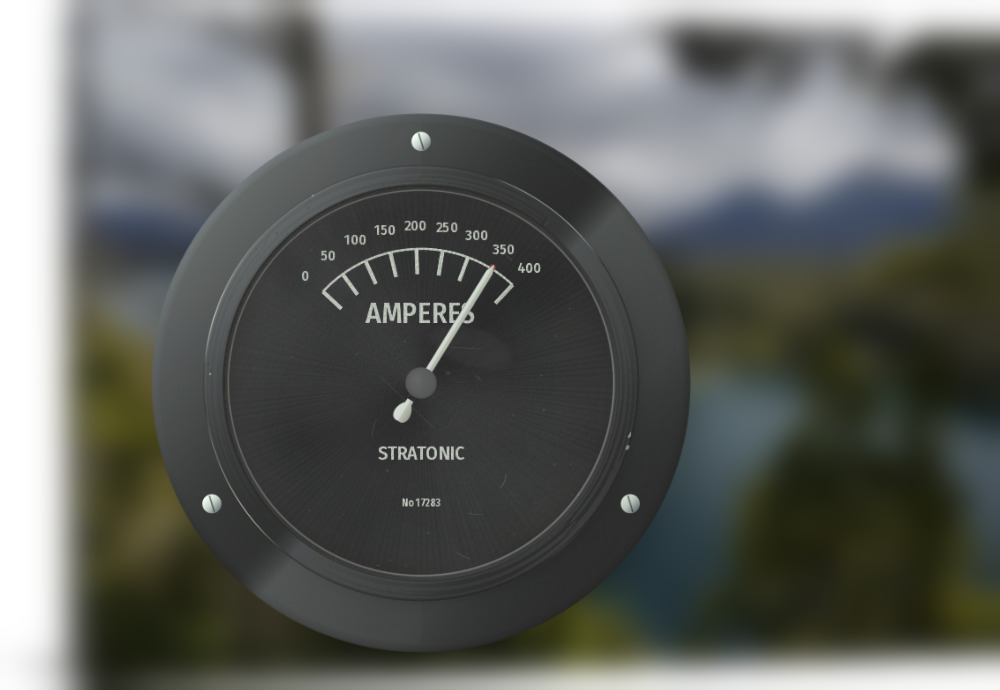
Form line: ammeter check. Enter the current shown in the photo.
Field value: 350 A
